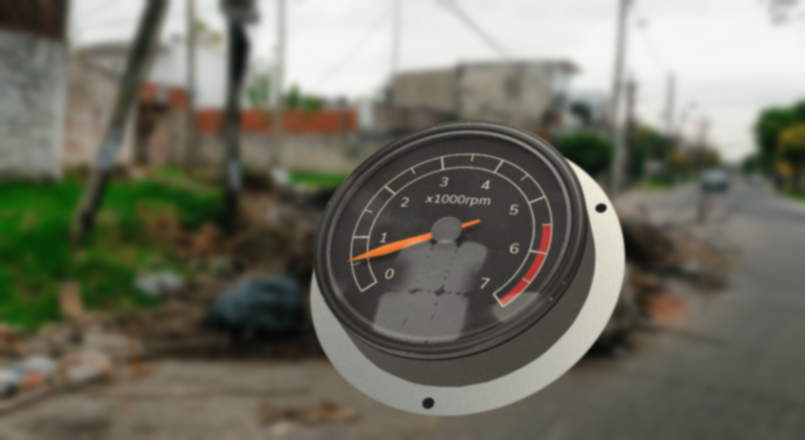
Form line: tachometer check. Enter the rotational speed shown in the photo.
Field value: 500 rpm
